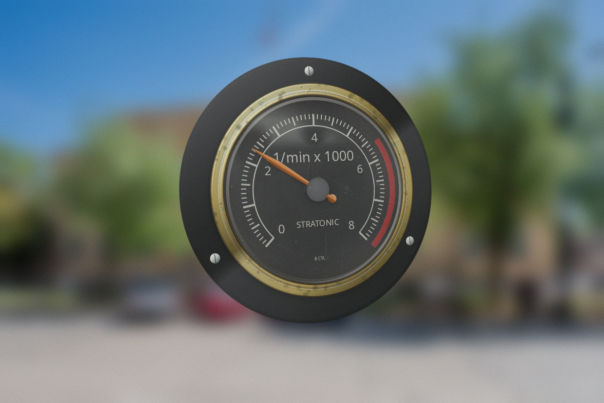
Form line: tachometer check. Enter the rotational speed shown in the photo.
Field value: 2300 rpm
